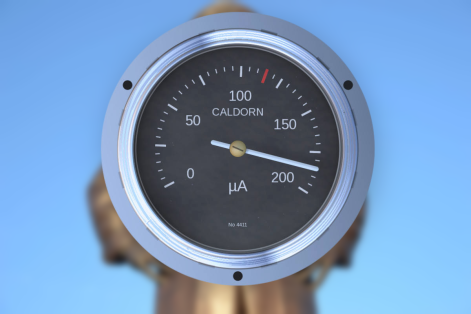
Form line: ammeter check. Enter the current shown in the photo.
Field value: 185 µA
